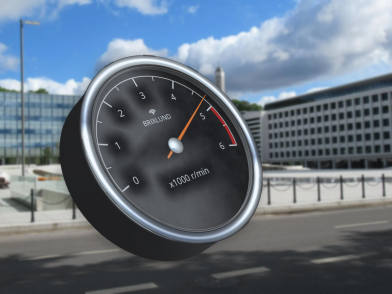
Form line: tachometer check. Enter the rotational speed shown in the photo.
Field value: 4750 rpm
